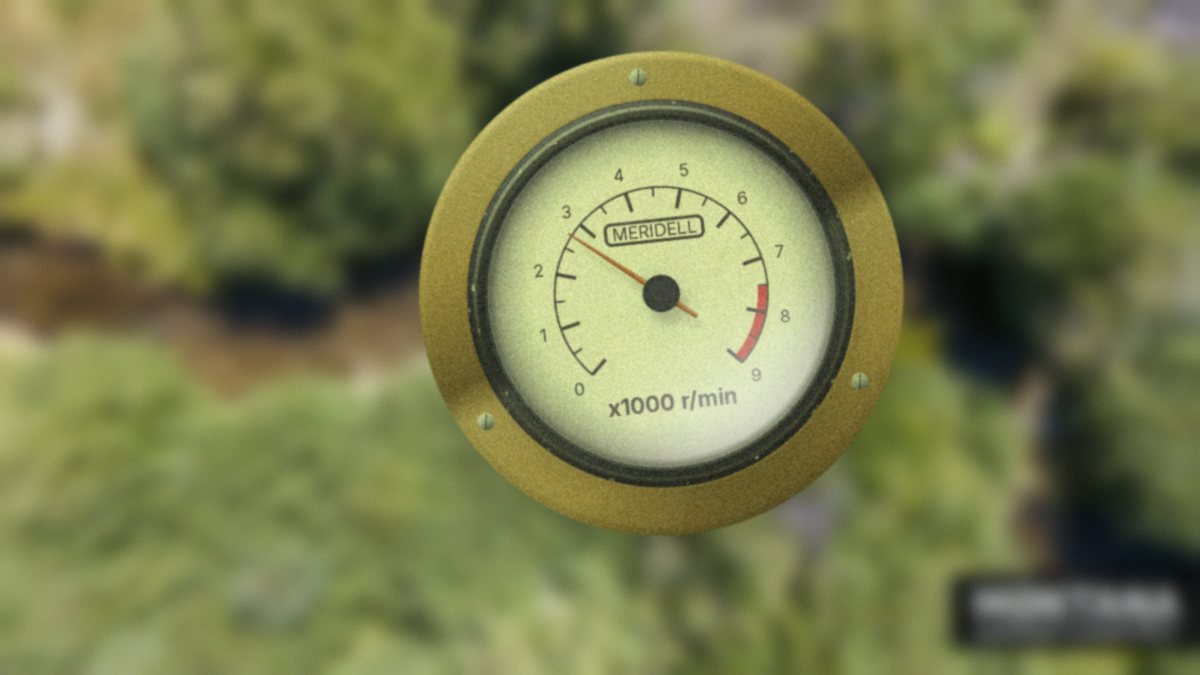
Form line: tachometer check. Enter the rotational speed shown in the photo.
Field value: 2750 rpm
